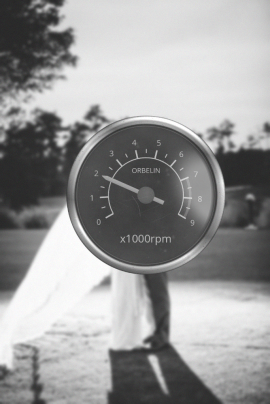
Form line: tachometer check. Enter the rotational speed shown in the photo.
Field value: 2000 rpm
